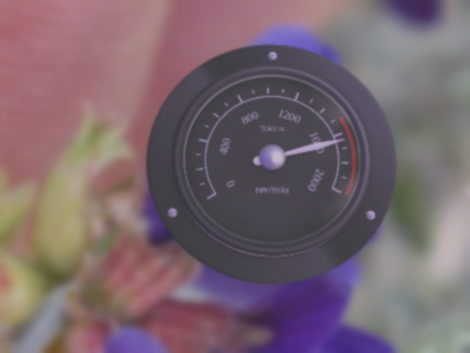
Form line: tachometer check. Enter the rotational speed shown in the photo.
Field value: 1650 rpm
